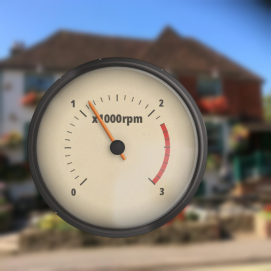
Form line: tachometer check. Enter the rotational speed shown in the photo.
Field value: 1150 rpm
